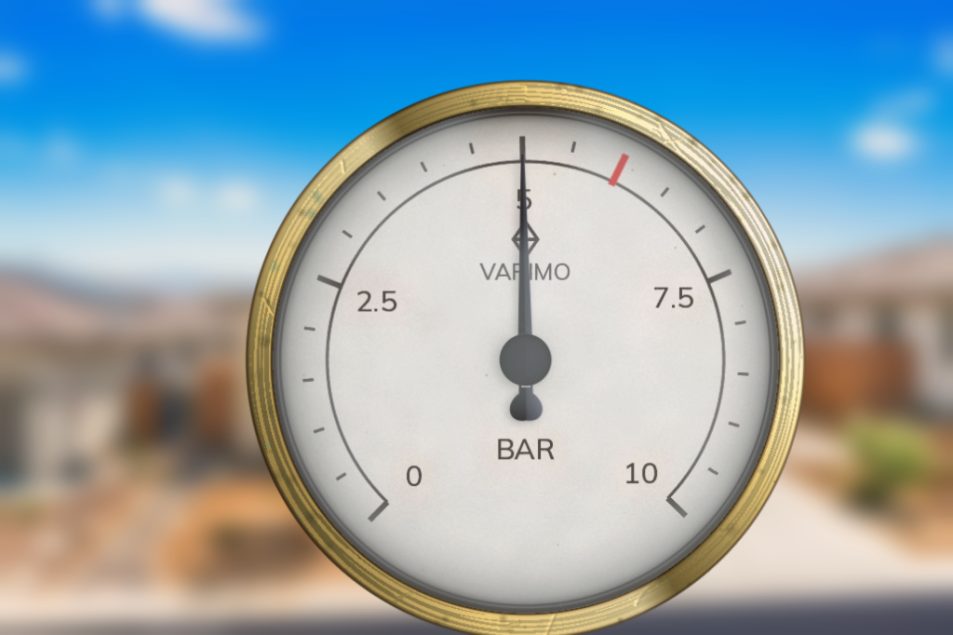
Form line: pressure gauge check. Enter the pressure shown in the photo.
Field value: 5 bar
